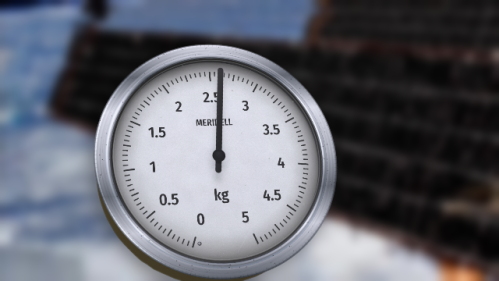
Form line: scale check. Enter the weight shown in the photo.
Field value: 2.6 kg
